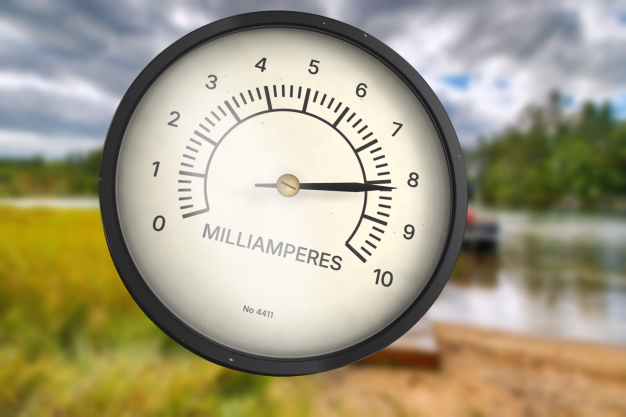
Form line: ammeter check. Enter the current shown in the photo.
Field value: 8.2 mA
